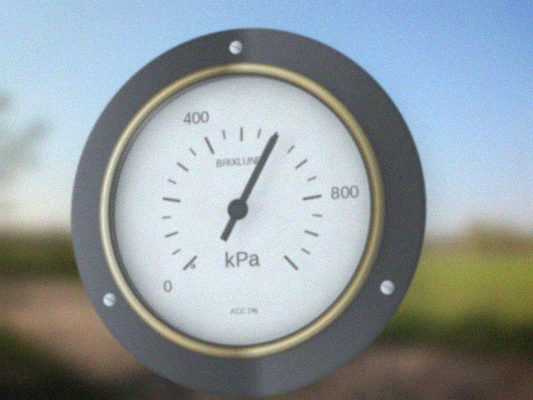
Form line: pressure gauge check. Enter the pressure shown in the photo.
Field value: 600 kPa
